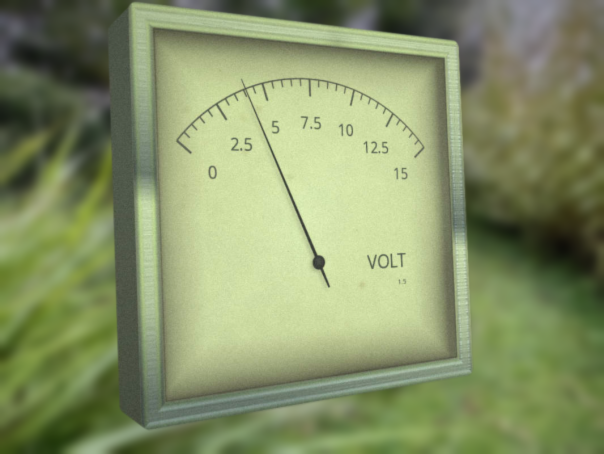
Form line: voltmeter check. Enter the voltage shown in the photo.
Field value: 4 V
